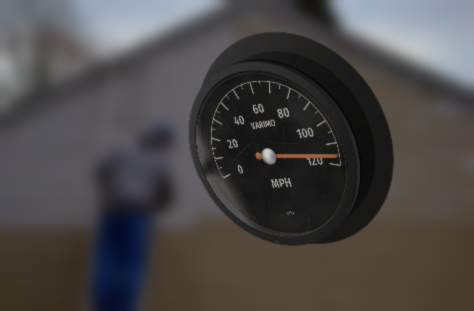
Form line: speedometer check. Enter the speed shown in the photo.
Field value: 115 mph
